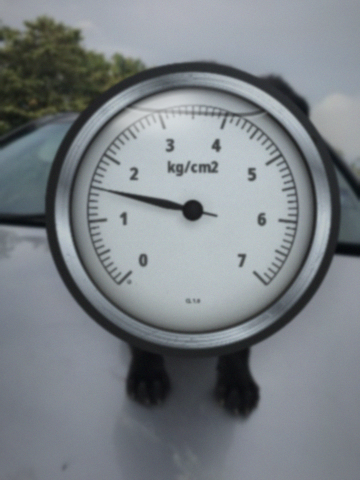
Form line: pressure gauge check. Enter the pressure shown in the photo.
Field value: 1.5 kg/cm²
